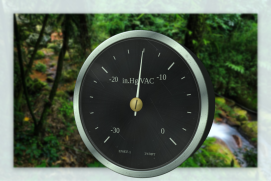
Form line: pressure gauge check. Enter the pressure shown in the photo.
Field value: -14 inHg
